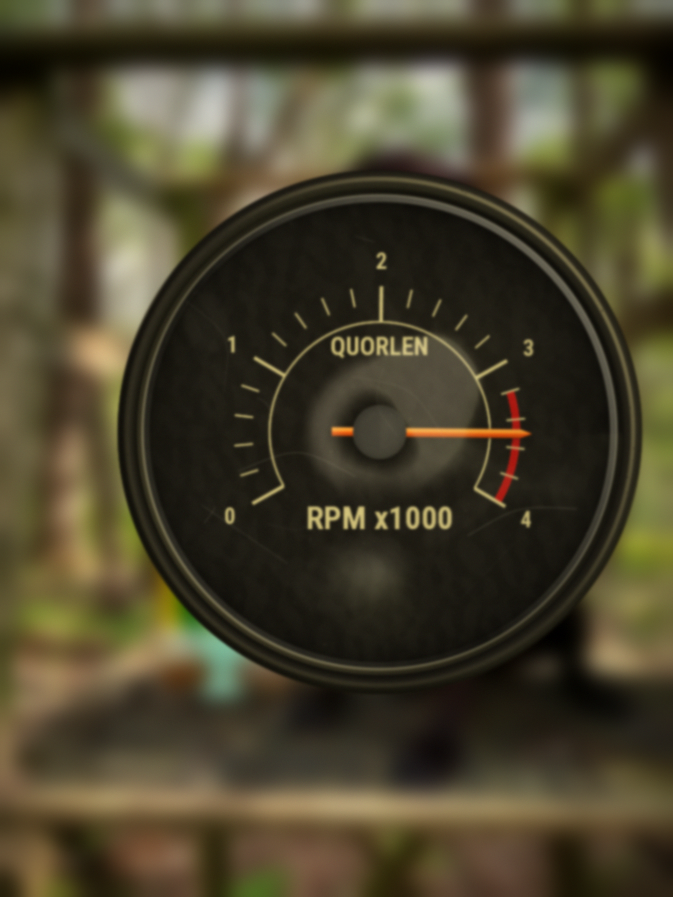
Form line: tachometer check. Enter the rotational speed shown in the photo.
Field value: 3500 rpm
